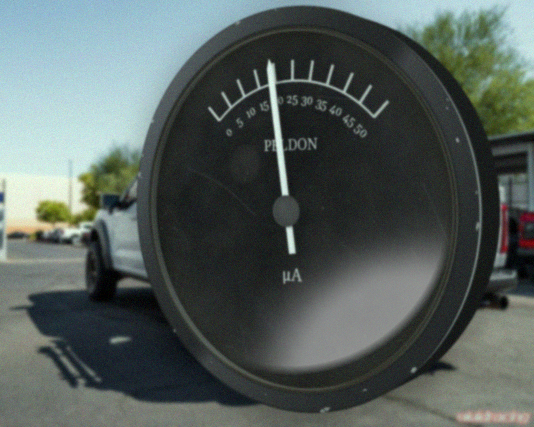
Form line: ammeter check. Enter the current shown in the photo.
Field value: 20 µA
